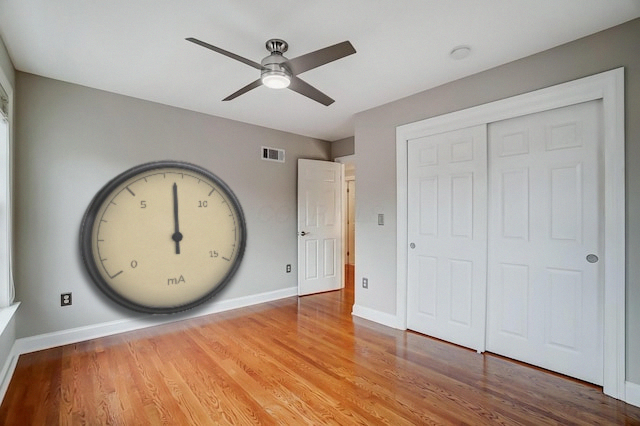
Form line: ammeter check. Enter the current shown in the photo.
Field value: 7.5 mA
